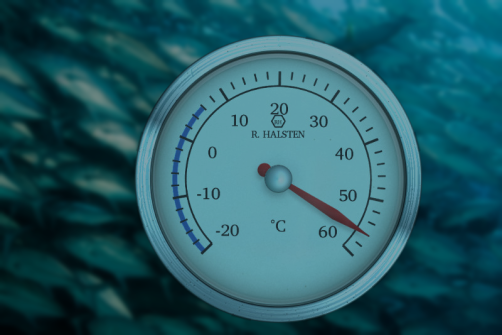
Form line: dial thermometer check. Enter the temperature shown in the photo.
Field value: 56 °C
